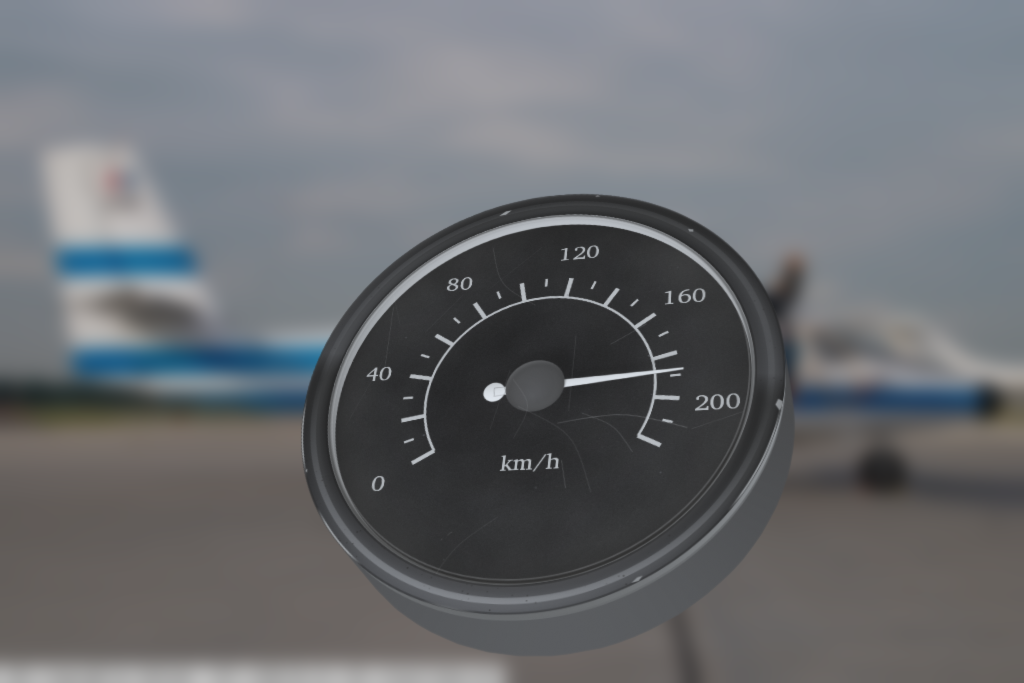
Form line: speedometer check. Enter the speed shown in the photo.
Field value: 190 km/h
